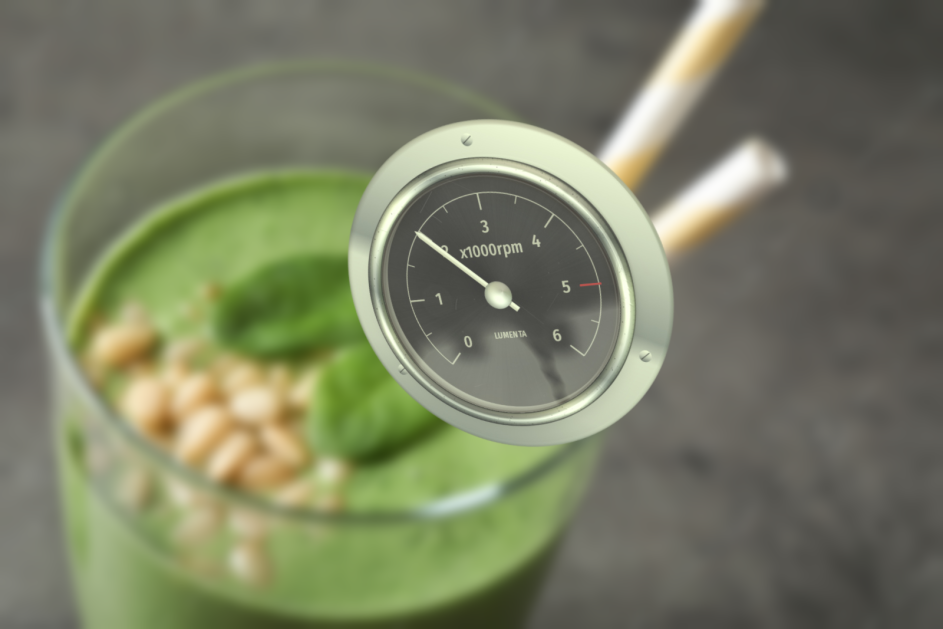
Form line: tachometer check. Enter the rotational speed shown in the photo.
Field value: 2000 rpm
